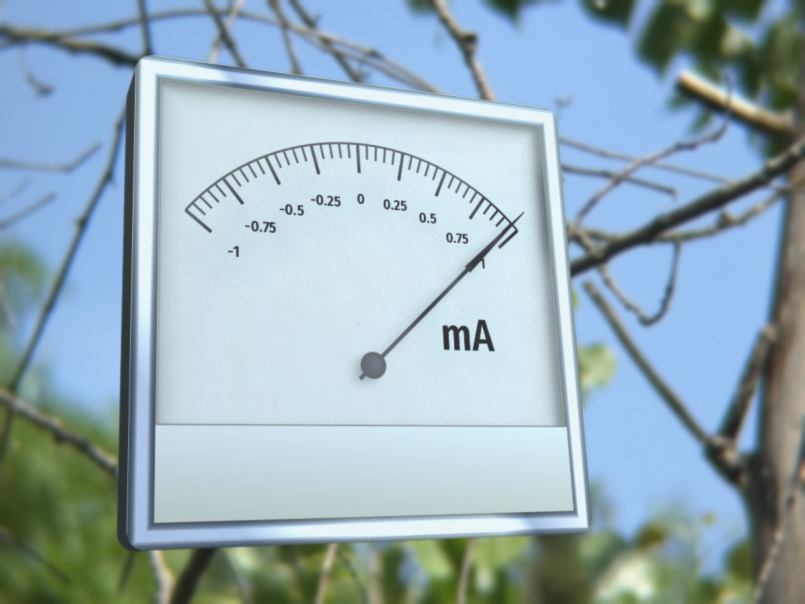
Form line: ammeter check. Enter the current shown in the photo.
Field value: 0.95 mA
